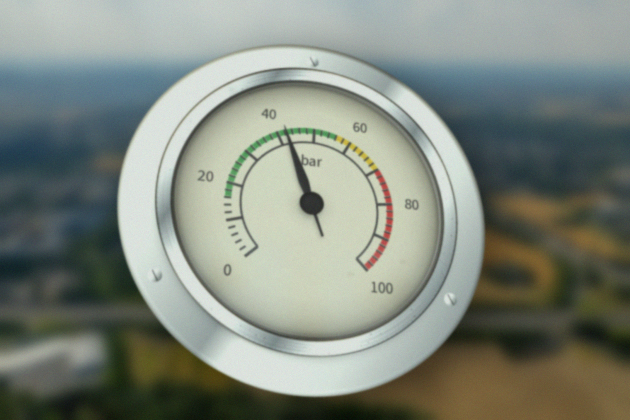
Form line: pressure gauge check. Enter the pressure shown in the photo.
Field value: 42 bar
